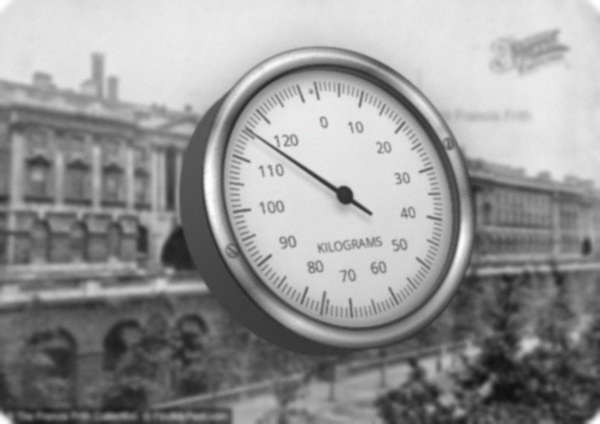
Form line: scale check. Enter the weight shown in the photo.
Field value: 115 kg
